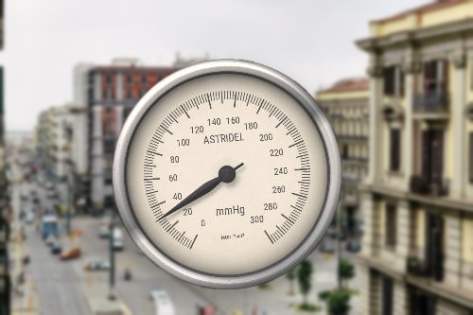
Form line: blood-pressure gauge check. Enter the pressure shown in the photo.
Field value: 30 mmHg
